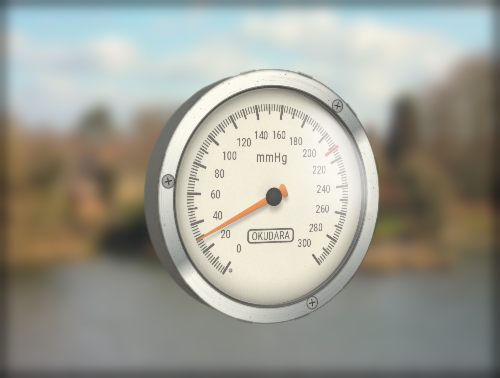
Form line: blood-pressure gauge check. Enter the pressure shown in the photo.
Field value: 30 mmHg
